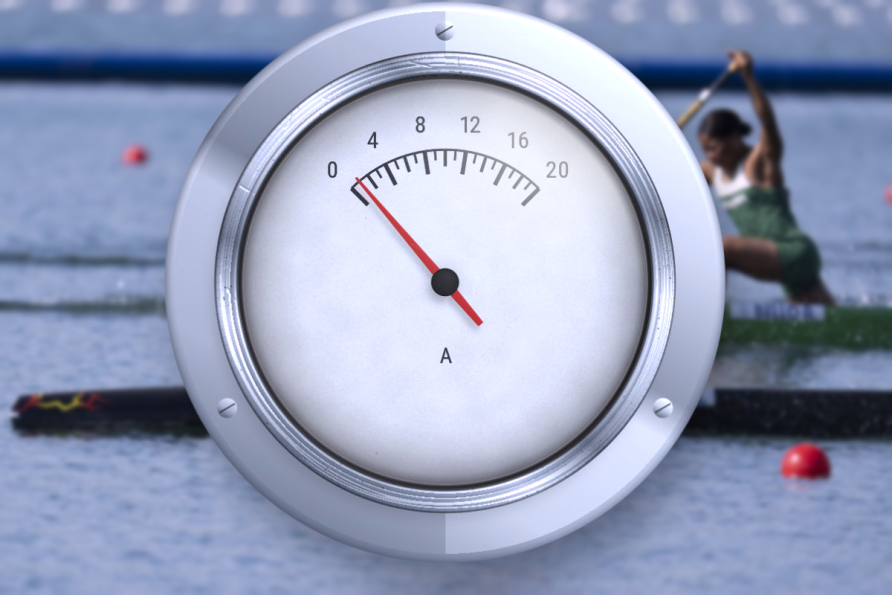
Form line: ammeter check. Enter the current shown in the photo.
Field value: 1 A
